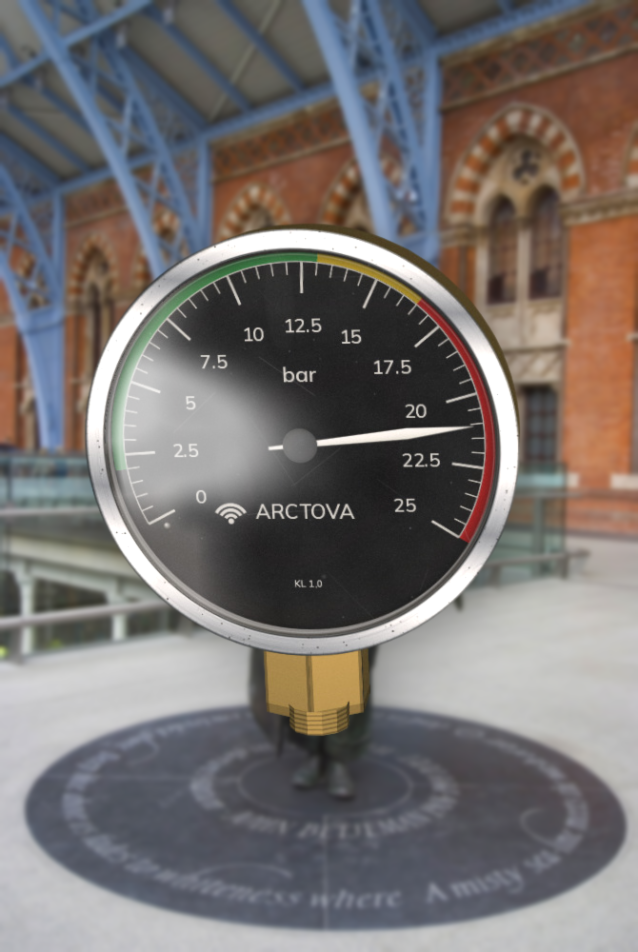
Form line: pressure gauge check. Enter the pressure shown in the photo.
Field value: 21 bar
